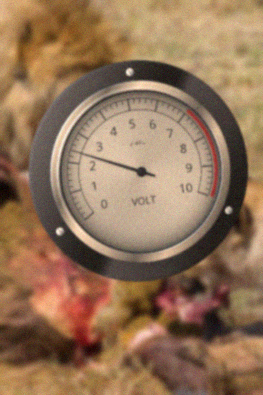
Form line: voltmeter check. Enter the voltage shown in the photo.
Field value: 2.4 V
